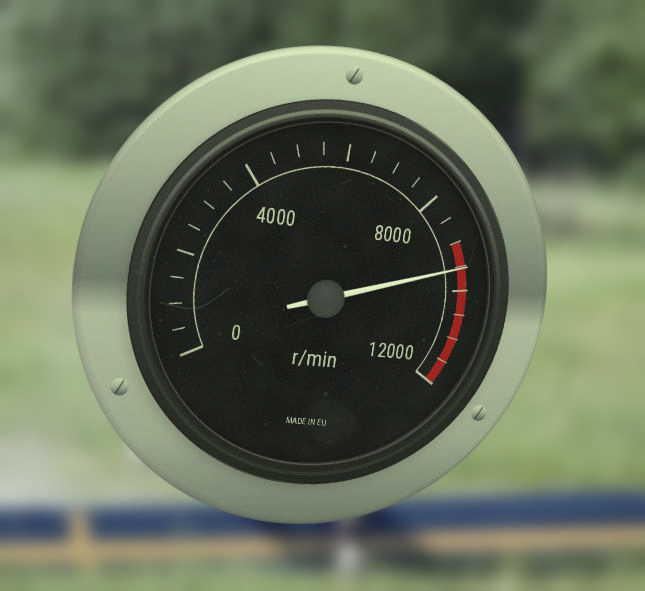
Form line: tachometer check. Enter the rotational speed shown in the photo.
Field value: 9500 rpm
